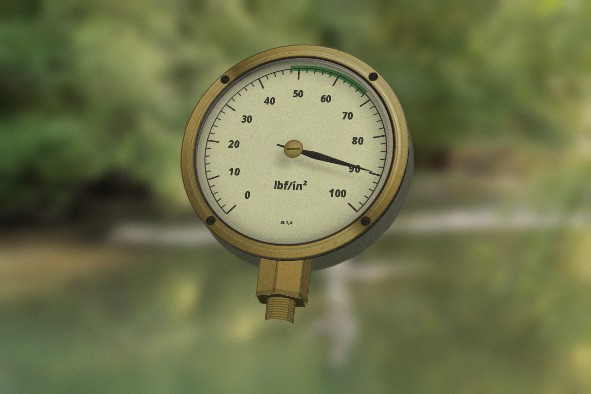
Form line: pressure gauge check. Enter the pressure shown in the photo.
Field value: 90 psi
